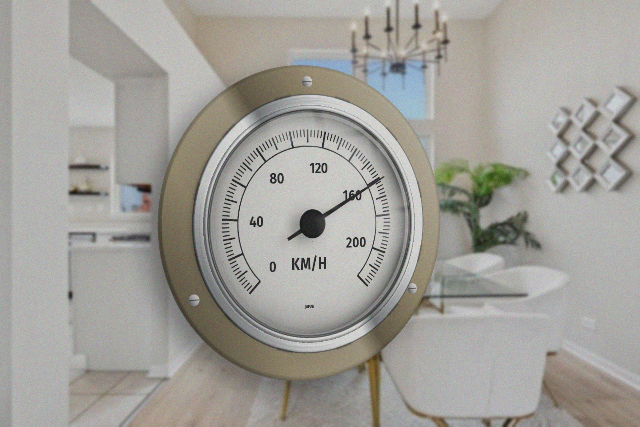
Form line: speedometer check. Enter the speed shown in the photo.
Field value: 160 km/h
